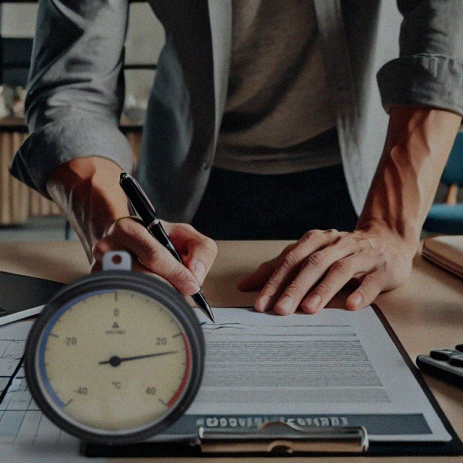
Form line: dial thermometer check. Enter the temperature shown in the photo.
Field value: 24 °C
